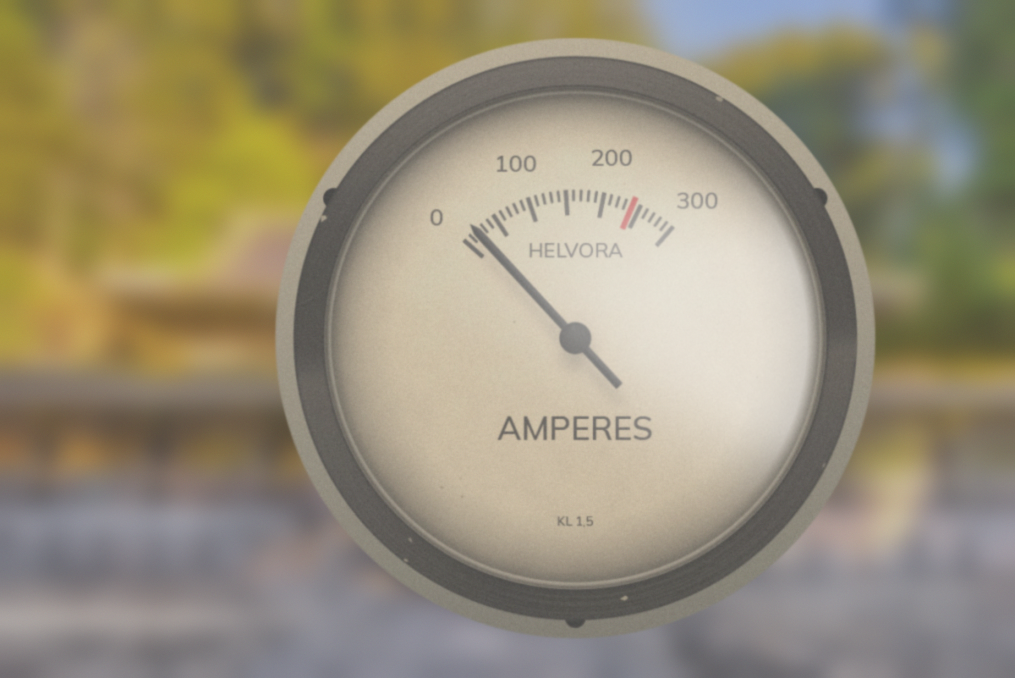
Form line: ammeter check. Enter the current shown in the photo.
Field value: 20 A
